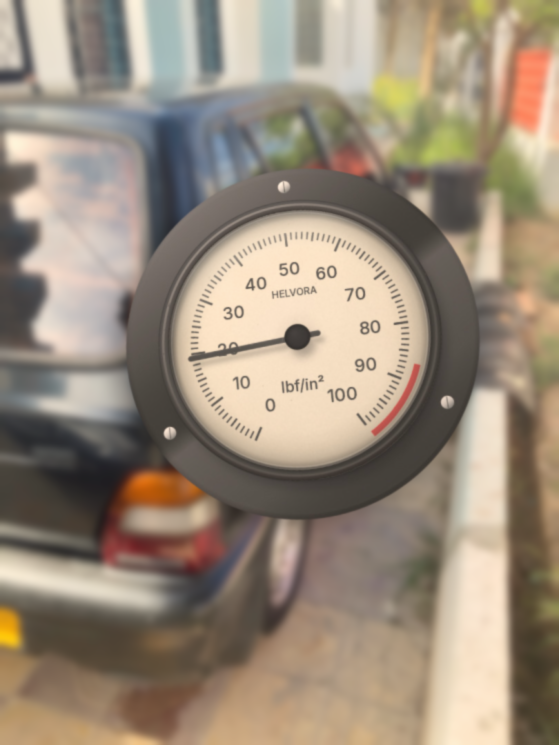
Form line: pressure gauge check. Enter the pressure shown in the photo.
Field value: 19 psi
